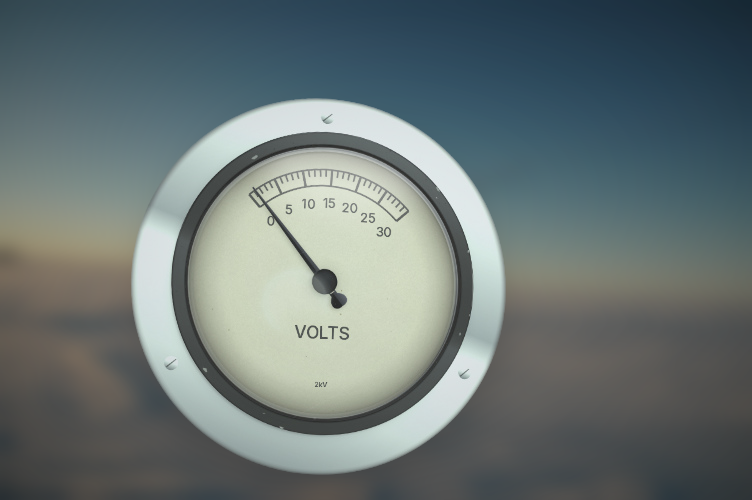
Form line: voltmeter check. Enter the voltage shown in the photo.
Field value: 1 V
